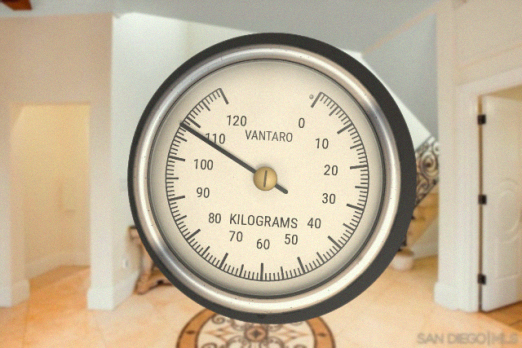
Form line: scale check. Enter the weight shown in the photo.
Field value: 108 kg
